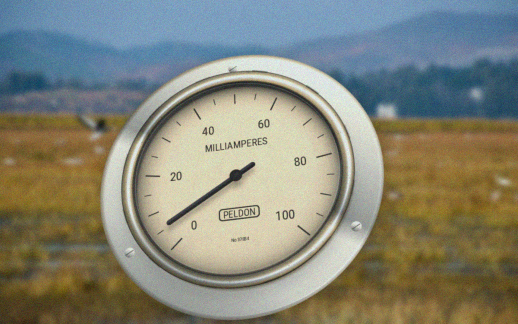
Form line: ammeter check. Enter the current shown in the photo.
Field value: 5 mA
